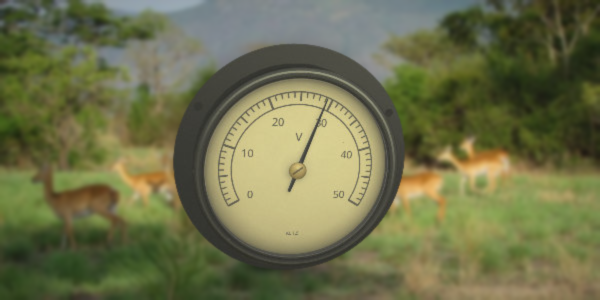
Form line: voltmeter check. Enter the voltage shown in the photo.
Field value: 29 V
